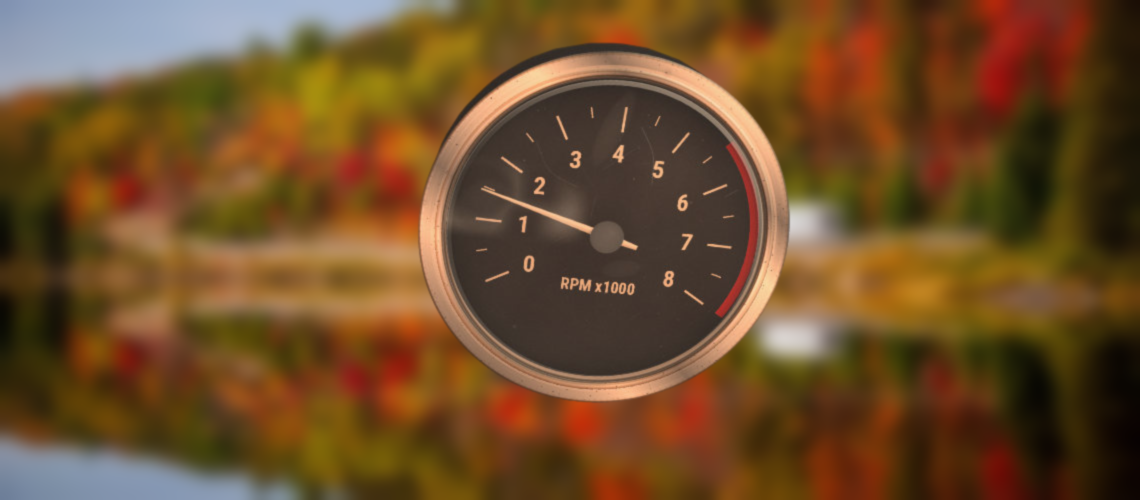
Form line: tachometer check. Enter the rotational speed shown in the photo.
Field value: 1500 rpm
